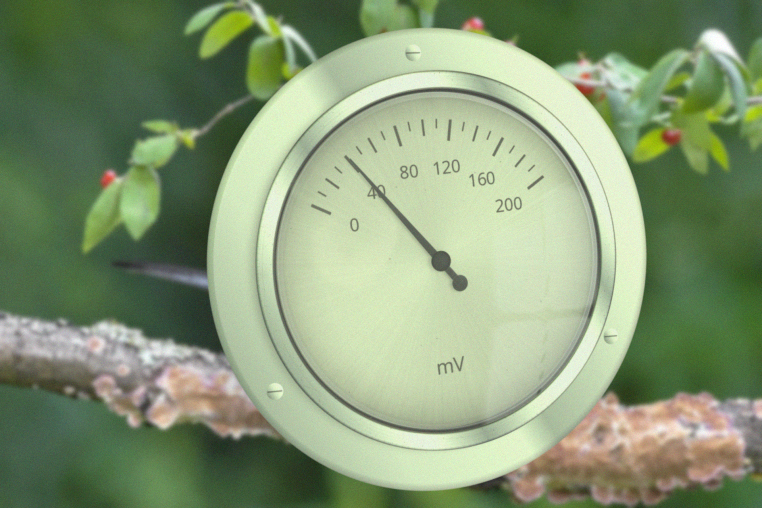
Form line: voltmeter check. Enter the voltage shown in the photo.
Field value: 40 mV
